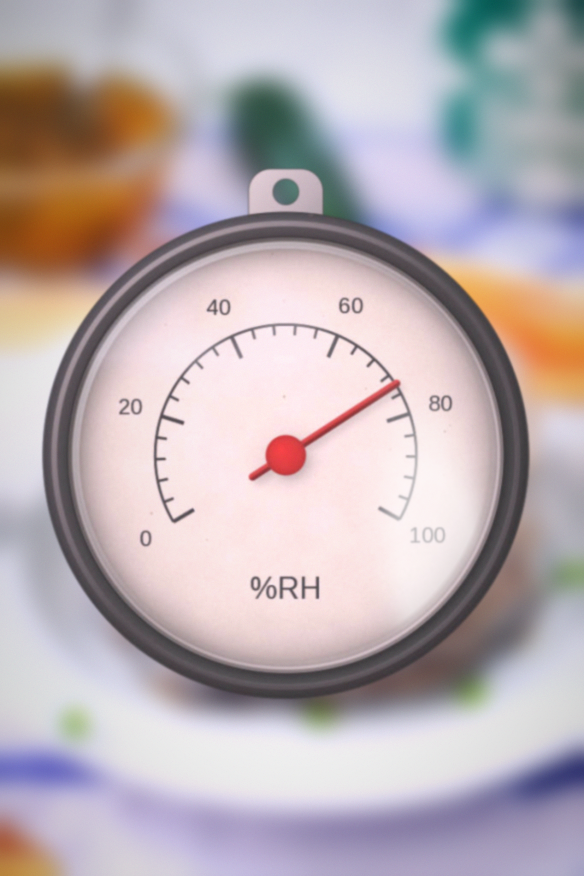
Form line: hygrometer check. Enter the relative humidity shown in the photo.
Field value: 74 %
